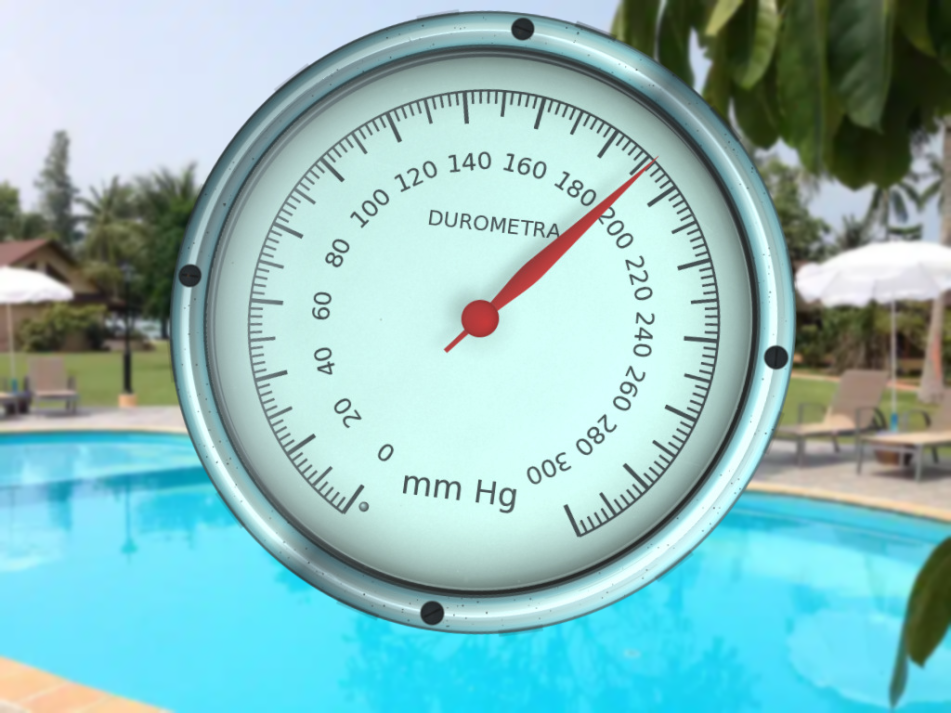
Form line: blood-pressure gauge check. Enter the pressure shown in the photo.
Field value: 192 mmHg
